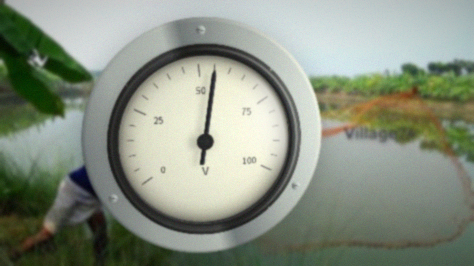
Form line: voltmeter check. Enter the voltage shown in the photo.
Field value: 55 V
